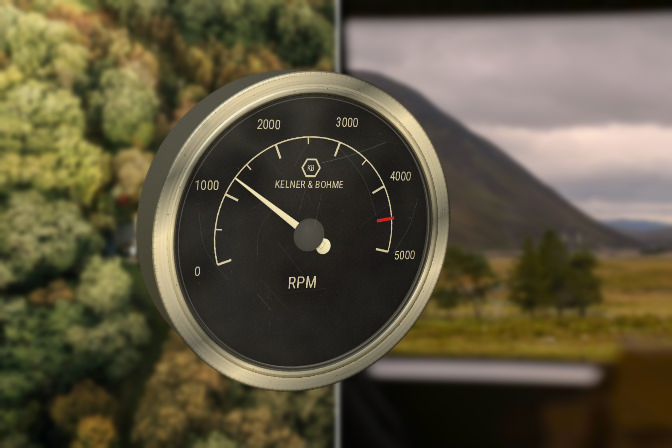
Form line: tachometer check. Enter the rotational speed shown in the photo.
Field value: 1250 rpm
